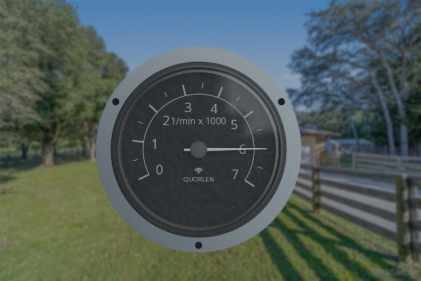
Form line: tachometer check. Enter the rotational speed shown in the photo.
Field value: 6000 rpm
